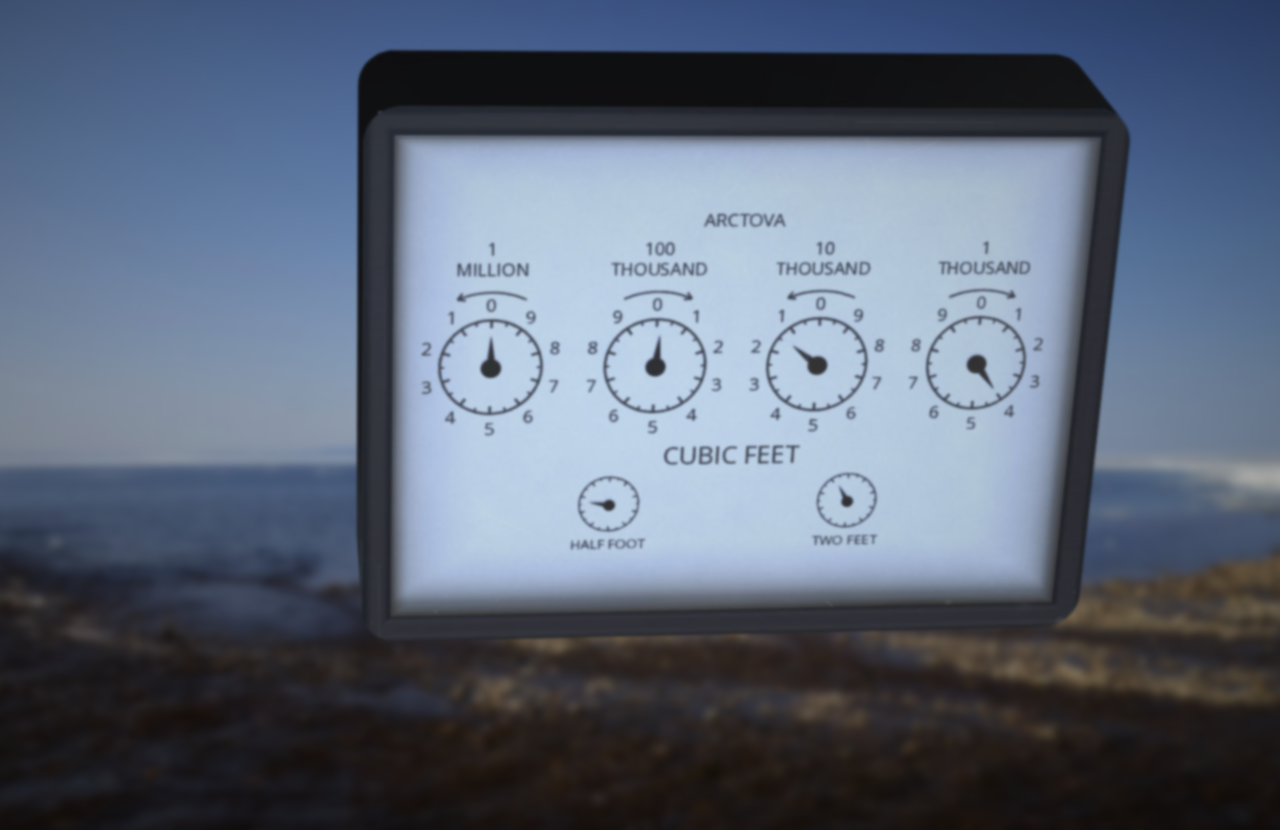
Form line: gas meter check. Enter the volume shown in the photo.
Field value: 1400 ft³
